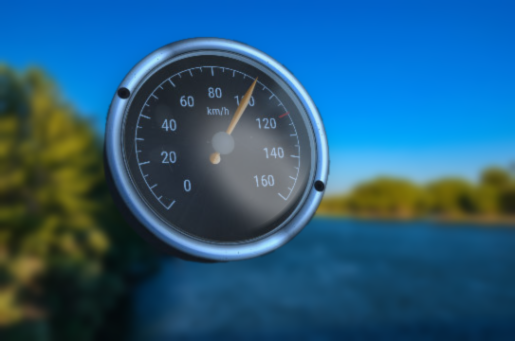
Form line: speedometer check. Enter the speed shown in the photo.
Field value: 100 km/h
